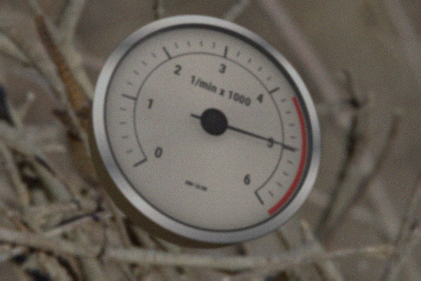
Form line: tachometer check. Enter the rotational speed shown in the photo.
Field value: 5000 rpm
